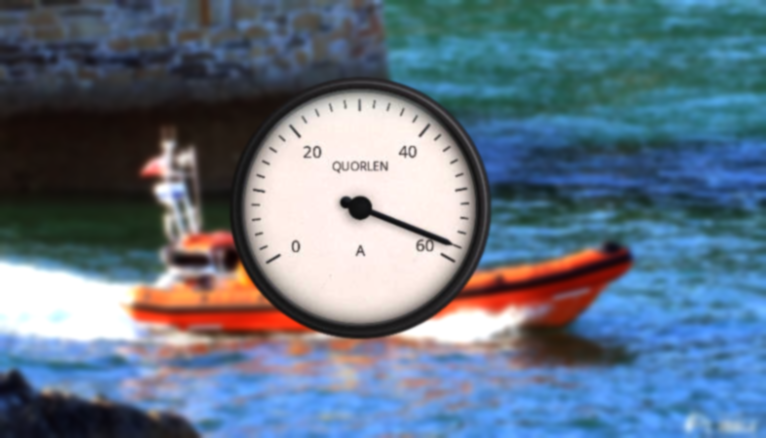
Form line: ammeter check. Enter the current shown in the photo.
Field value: 58 A
